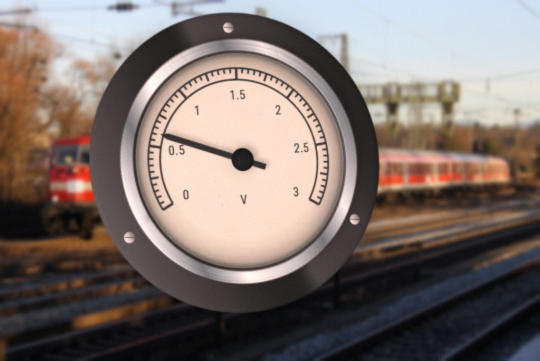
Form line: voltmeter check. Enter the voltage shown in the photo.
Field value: 0.6 V
